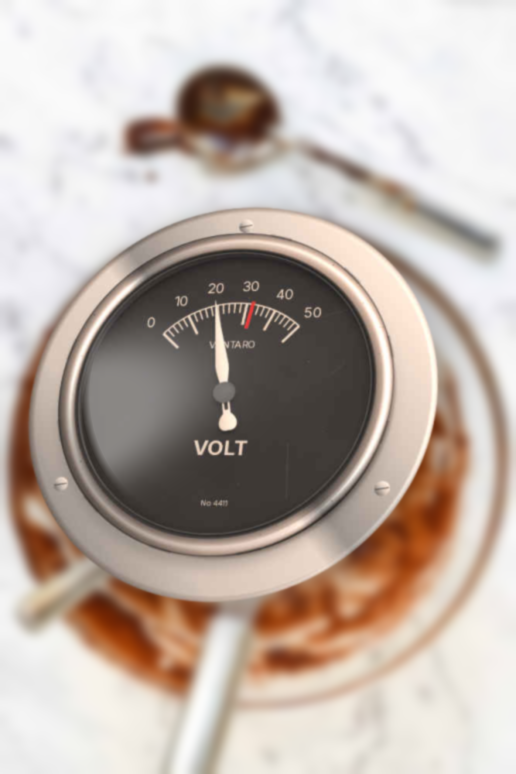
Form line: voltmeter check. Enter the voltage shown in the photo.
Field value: 20 V
